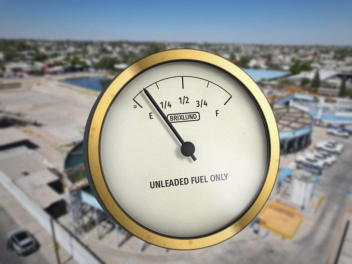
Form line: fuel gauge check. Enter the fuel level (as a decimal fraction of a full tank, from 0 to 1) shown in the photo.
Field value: 0.125
